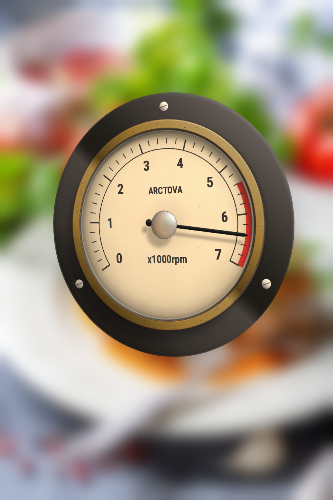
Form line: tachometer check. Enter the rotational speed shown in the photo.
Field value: 6400 rpm
